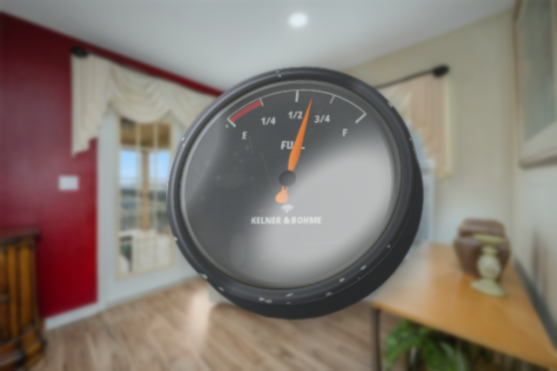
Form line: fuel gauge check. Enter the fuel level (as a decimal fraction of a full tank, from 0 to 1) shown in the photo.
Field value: 0.625
